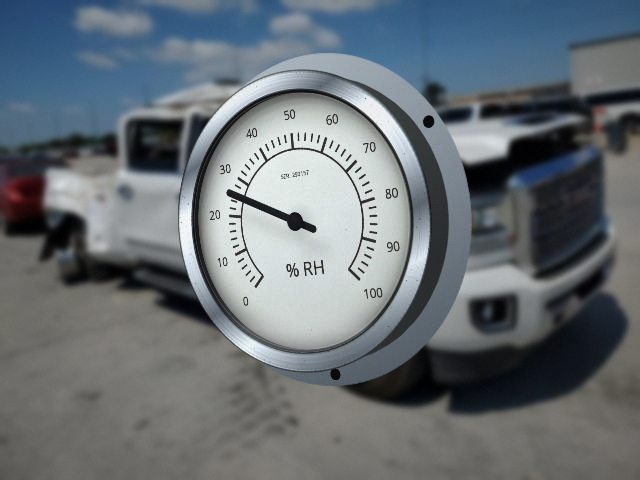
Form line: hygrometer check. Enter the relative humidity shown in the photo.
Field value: 26 %
